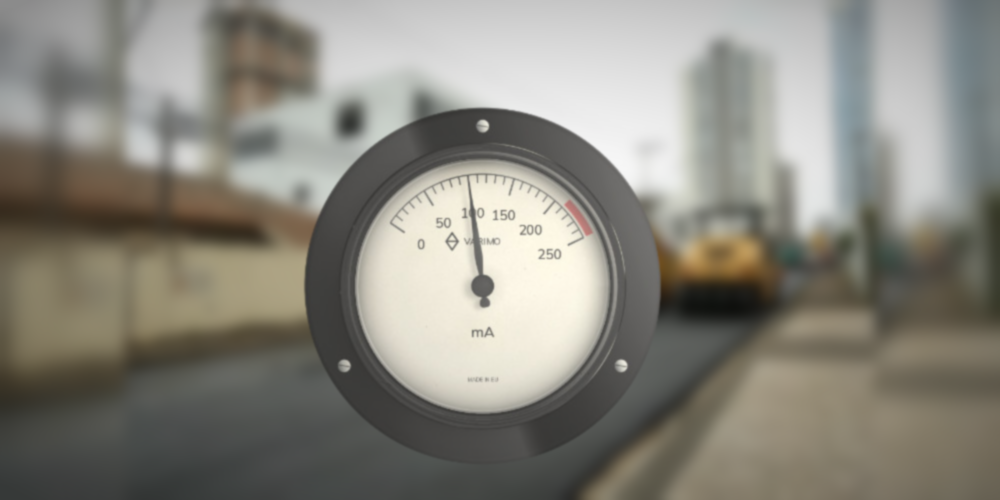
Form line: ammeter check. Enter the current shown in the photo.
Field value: 100 mA
